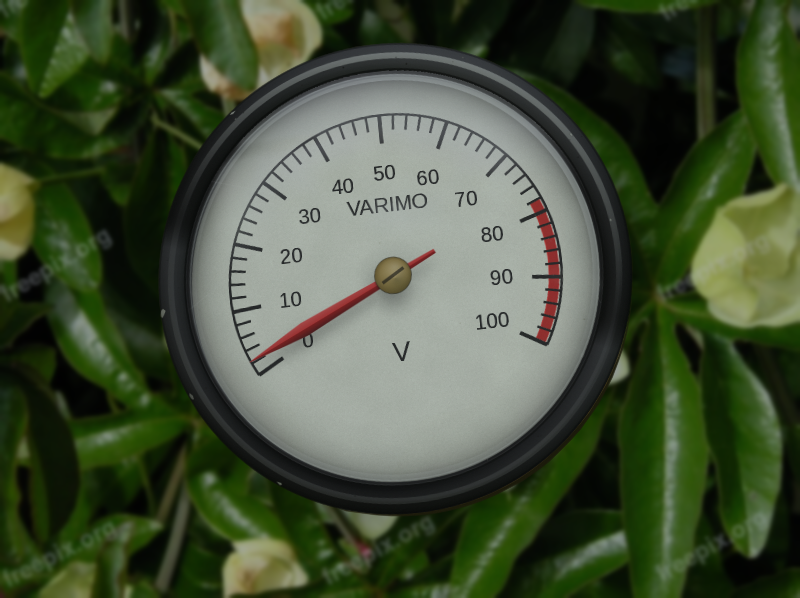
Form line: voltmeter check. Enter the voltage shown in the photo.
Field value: 2 V
